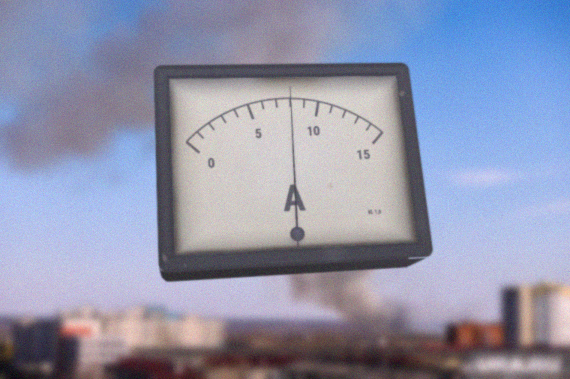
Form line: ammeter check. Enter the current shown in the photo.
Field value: 8 A
